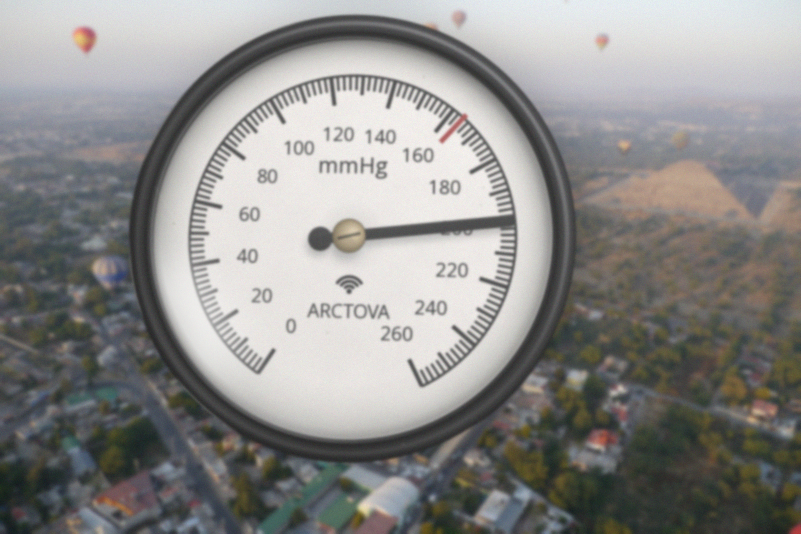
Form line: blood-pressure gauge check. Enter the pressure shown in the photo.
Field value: 200 mmHg
